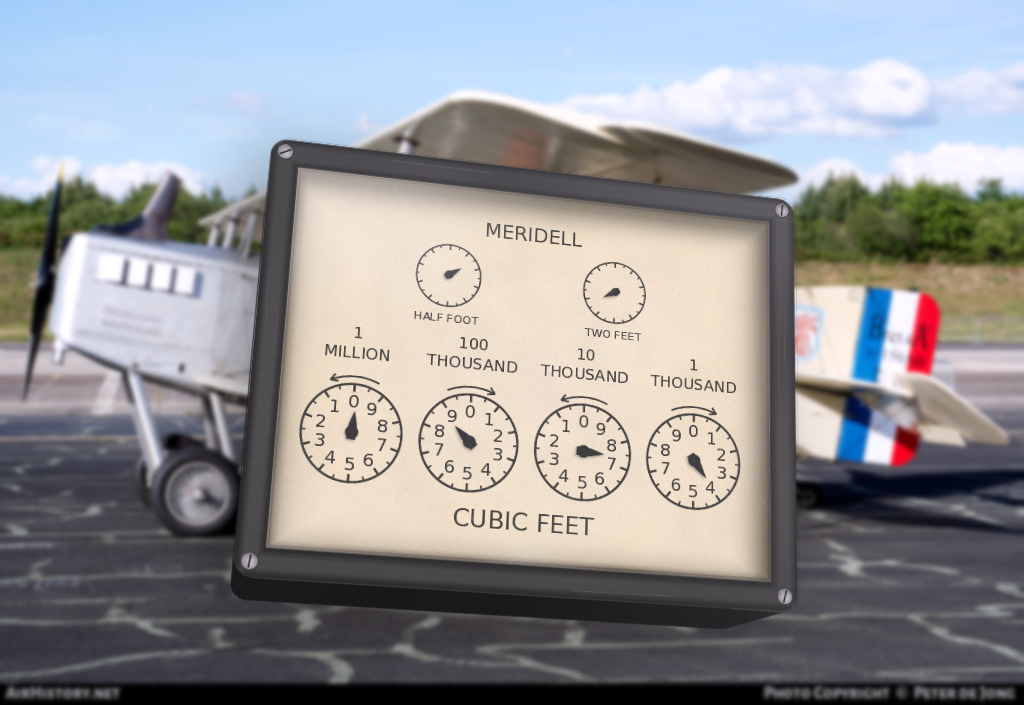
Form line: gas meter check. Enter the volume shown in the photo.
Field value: 987400 ft³
